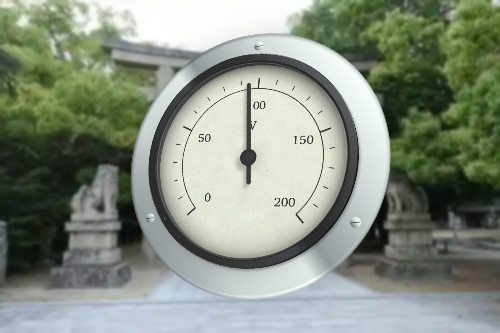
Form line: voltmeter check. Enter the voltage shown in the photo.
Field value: 95 V
